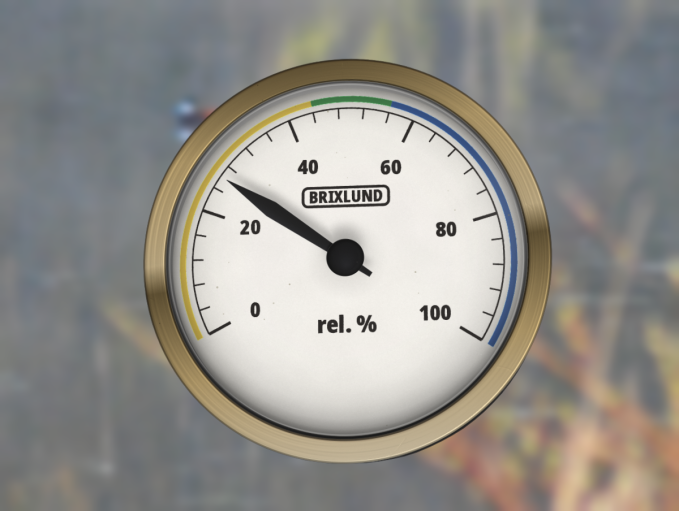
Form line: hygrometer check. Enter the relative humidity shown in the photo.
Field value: 26 %
